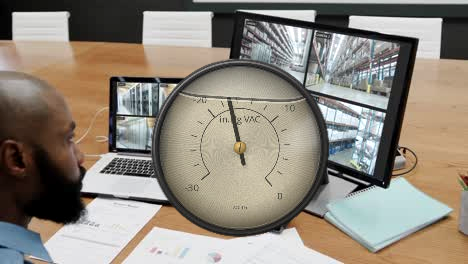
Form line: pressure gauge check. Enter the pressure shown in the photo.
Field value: -17 inHg
